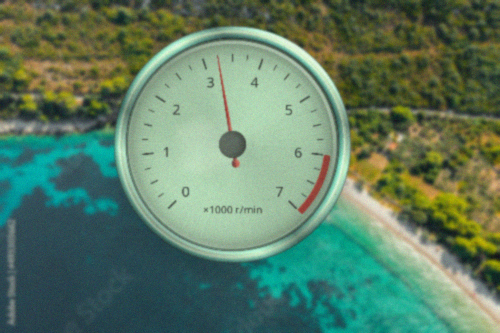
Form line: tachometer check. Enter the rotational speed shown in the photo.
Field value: 3250 rpm
